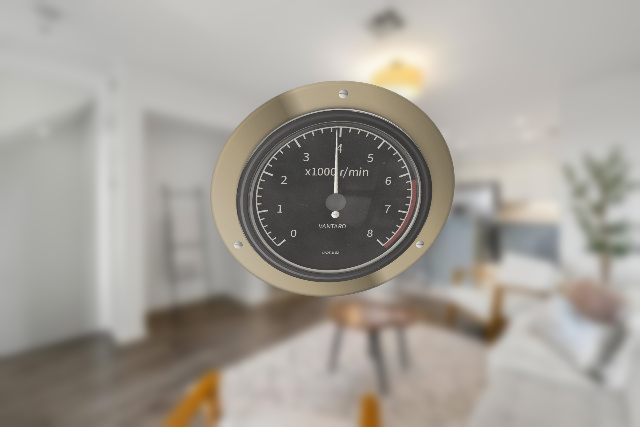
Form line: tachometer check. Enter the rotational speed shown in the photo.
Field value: 3900 rpm
